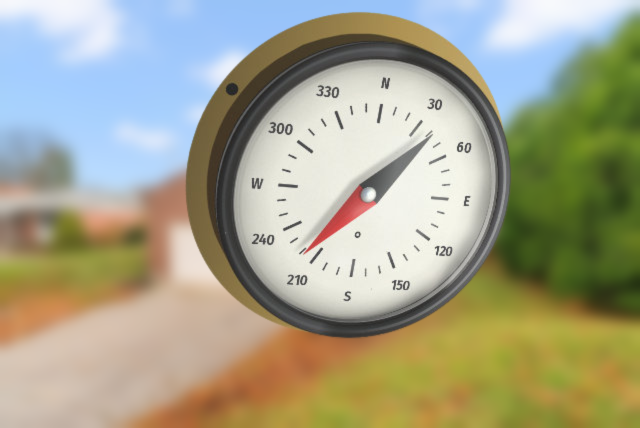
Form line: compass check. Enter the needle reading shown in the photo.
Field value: 220 °
